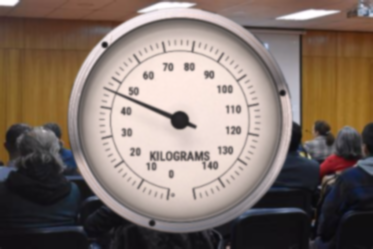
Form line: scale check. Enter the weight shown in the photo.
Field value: 46 kg
